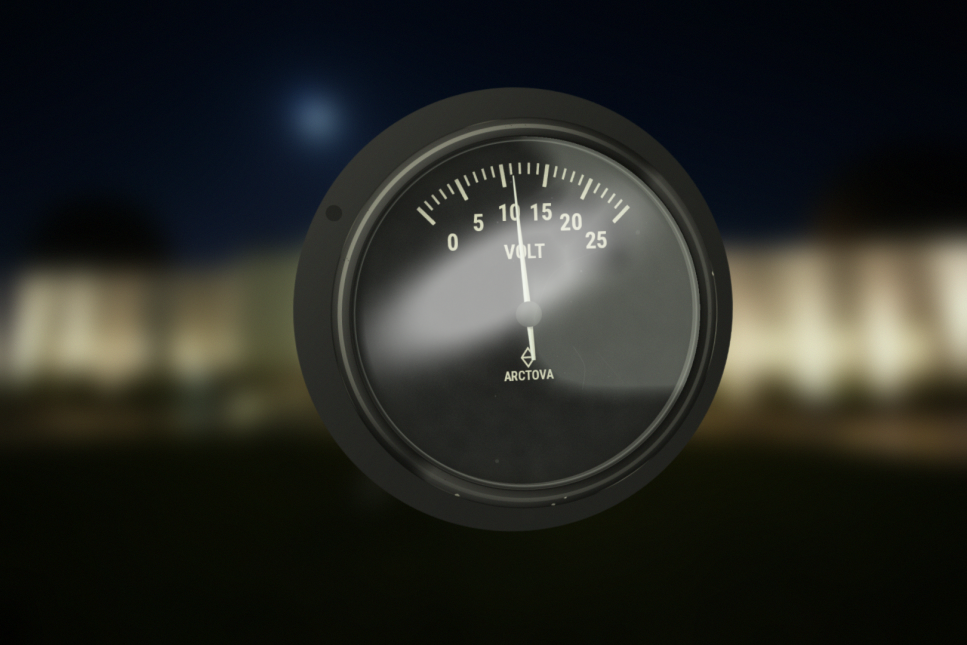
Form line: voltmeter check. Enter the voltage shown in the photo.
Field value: 11 V
